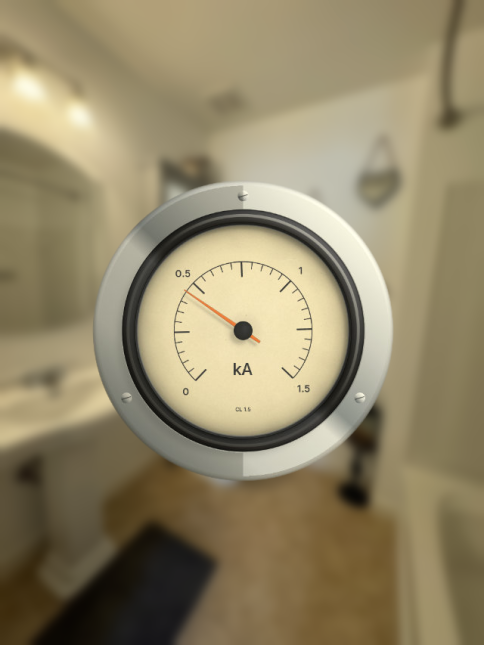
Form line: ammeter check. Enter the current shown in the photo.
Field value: 0.45 kA
